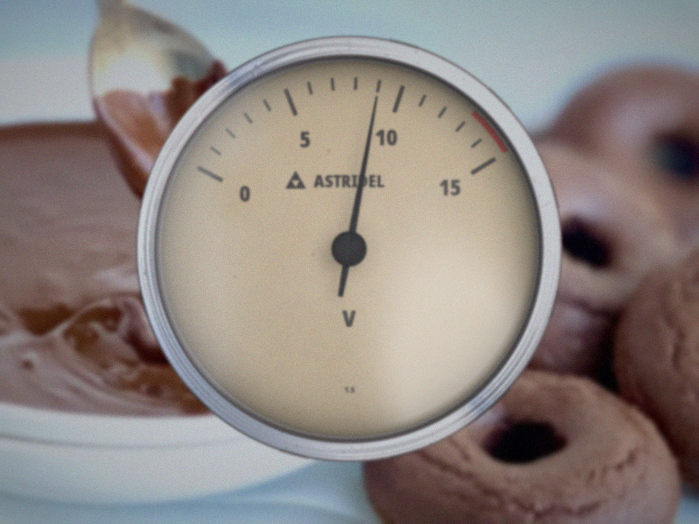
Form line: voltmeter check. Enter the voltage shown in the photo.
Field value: 9 V
